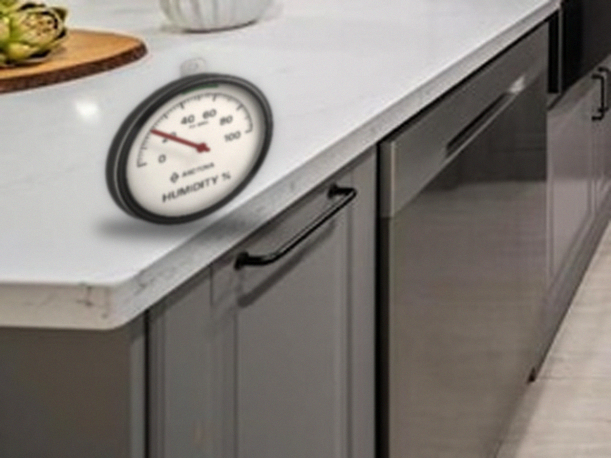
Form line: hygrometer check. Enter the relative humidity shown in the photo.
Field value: 20 %
